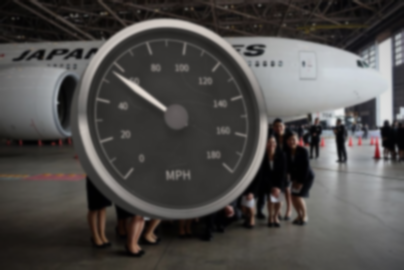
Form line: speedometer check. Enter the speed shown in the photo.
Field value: 55 mph
